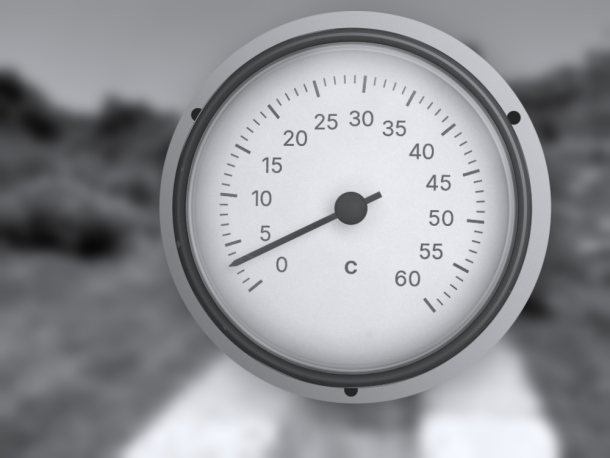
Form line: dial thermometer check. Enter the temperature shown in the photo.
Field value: 3 °C
